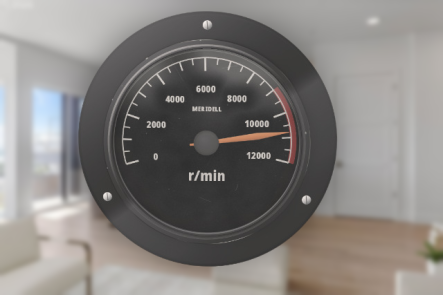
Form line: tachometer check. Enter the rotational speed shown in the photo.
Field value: 10750 rpm
